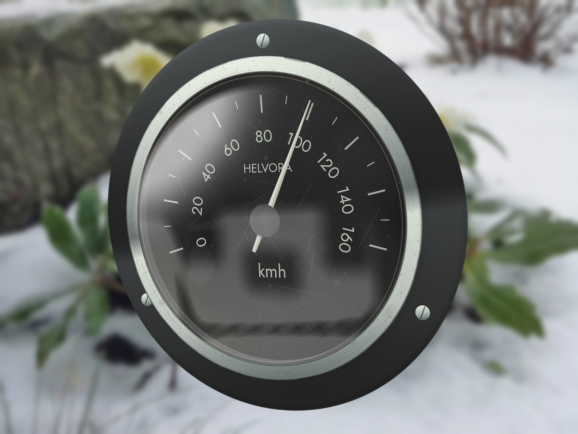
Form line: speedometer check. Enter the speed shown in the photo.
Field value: 100 km/h
